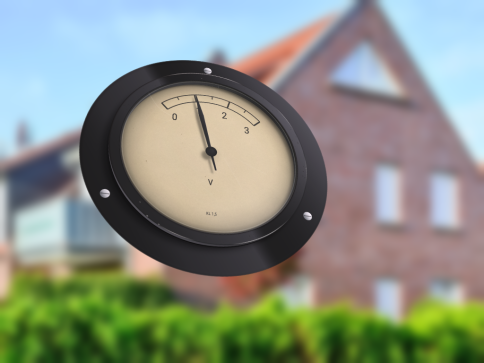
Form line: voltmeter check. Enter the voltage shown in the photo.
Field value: 1 V
